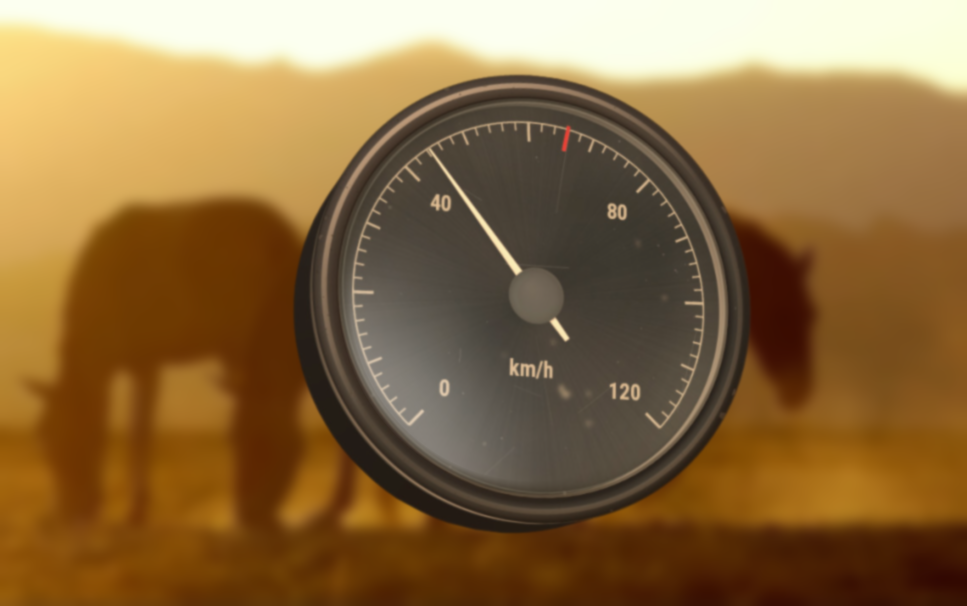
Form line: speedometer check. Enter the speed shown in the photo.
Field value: 44 km/h
